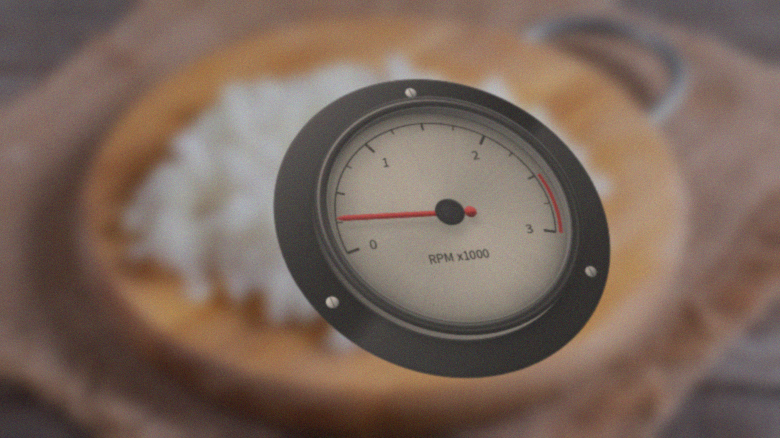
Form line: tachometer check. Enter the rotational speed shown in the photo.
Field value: 250 rpm
